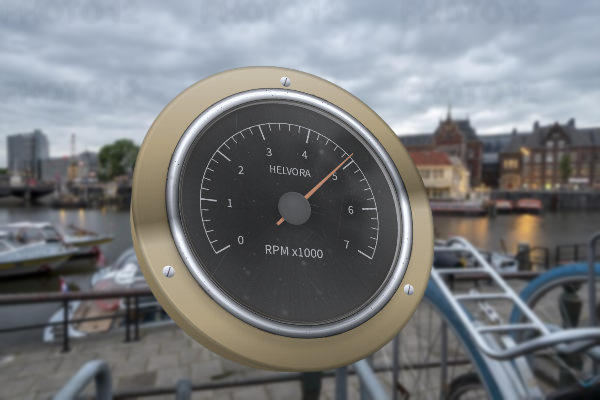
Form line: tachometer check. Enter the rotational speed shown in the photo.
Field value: 4900 rpm
